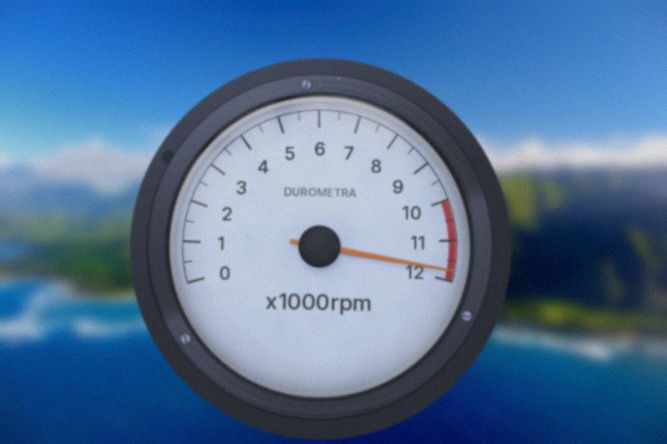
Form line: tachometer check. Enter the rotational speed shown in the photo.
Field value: 11750 rpm
